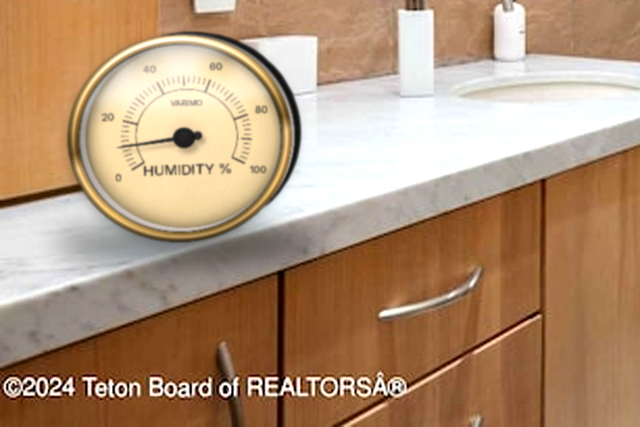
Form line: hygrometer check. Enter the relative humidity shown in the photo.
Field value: 10 %
